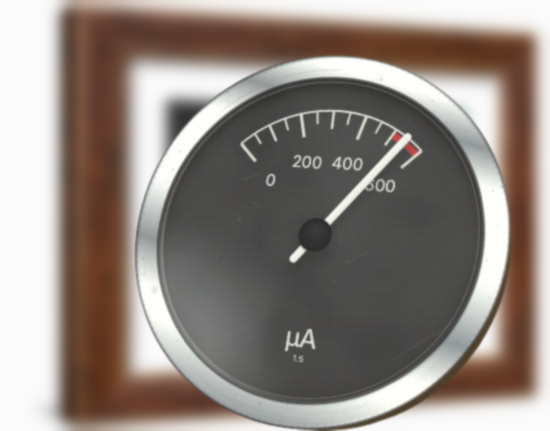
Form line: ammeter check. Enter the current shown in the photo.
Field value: 550 µA
